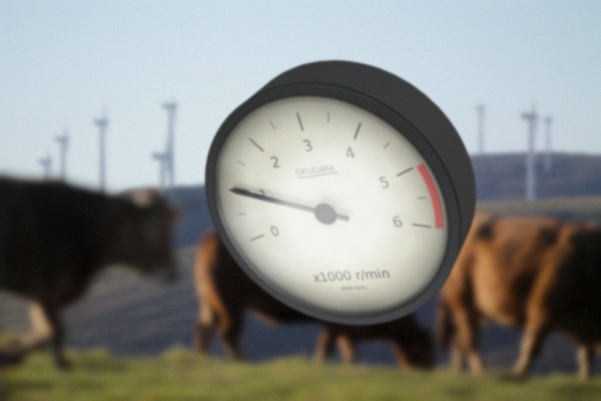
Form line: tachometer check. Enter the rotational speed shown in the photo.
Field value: 1000 rpm
